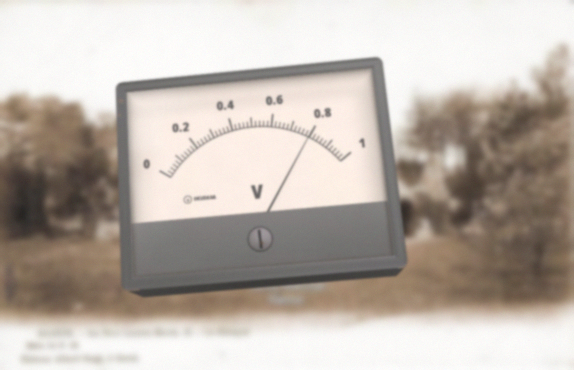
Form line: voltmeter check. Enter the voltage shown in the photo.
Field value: 0.8 V
